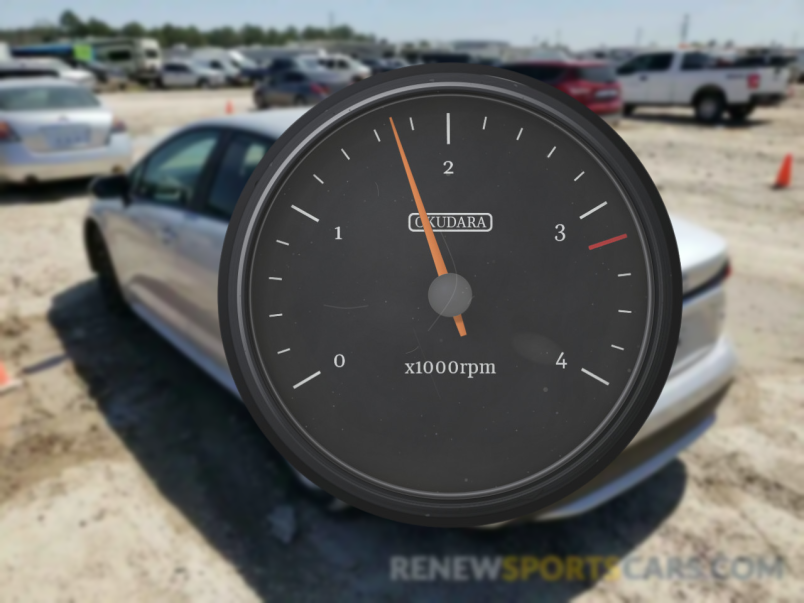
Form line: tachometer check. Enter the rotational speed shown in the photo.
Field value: 1700 rpm
